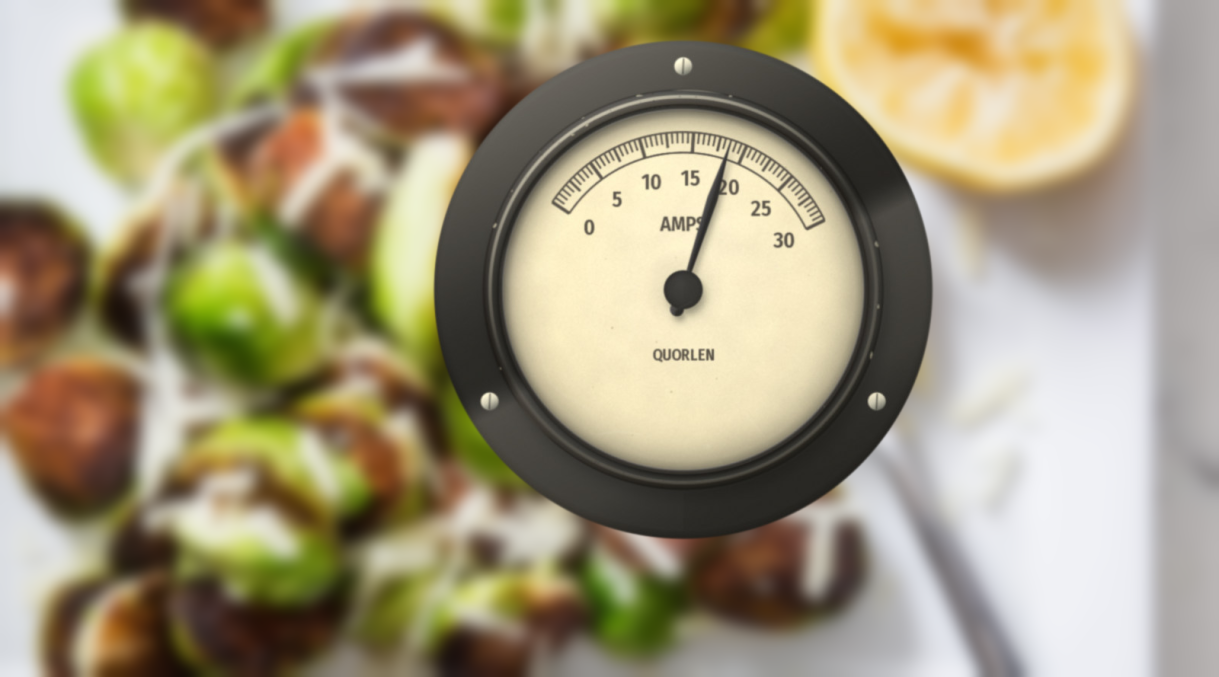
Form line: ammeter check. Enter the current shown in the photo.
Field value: 18.5 A
